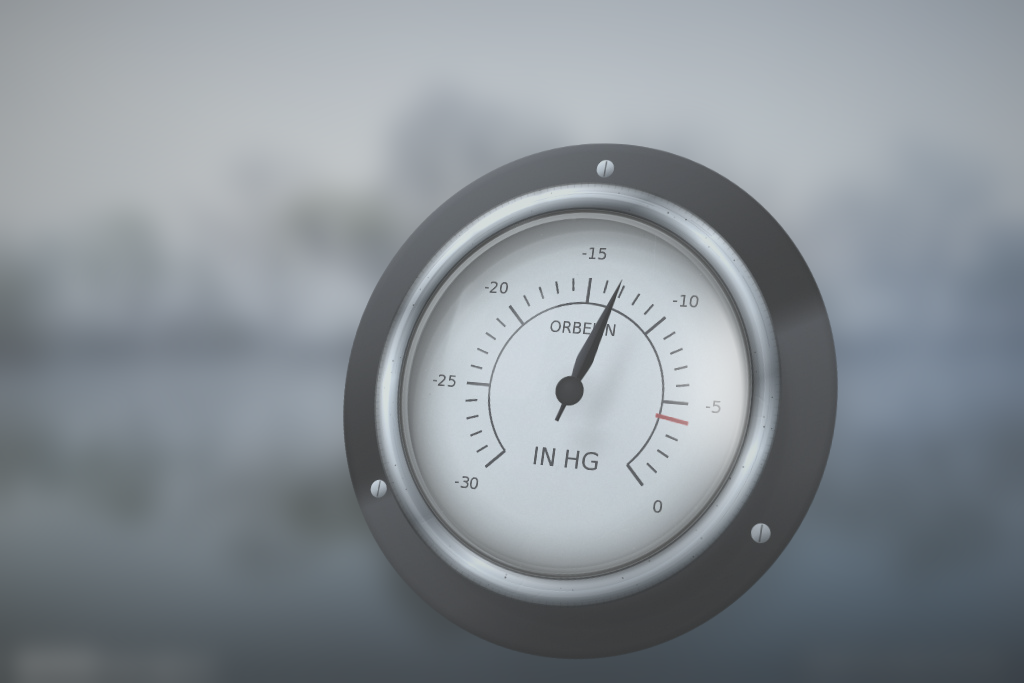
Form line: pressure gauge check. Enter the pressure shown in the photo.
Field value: -13 inHg
